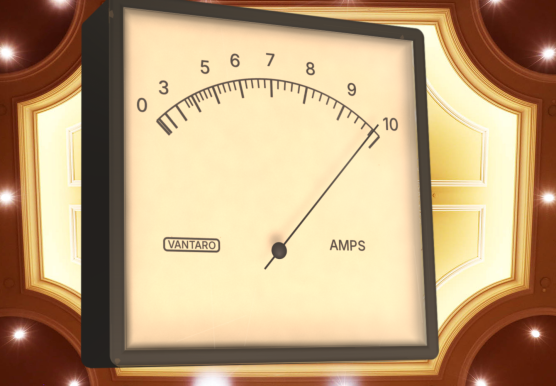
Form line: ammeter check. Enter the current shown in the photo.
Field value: 9.8 A
